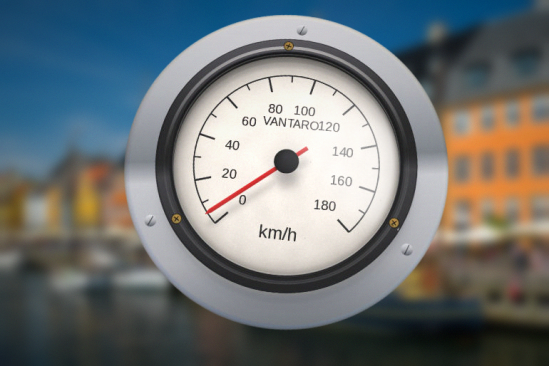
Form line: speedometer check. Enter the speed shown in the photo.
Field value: 5 km/h
